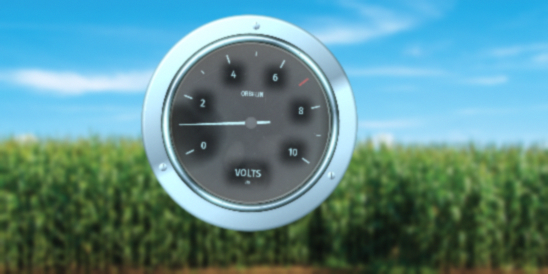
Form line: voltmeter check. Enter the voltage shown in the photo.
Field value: 1 V
